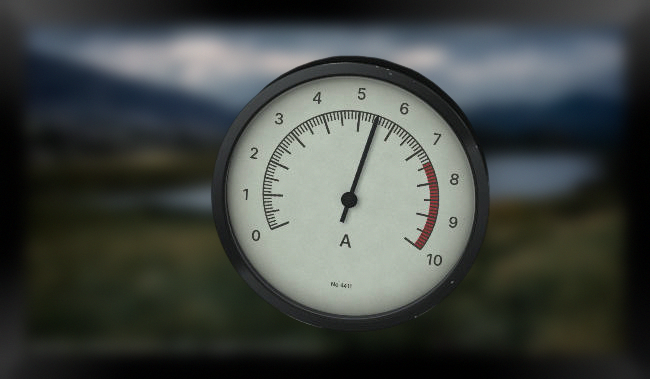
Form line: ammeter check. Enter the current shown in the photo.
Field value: 5.5 A
